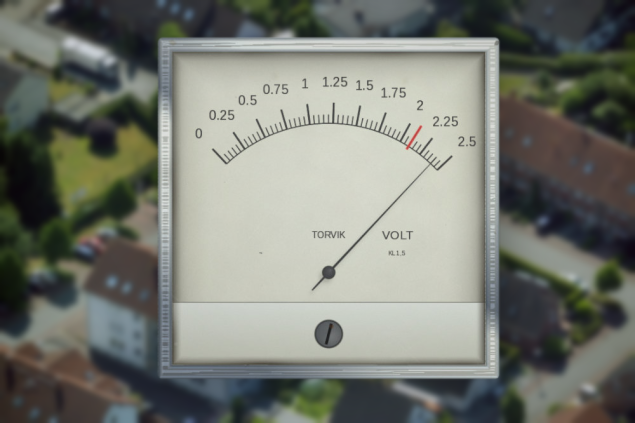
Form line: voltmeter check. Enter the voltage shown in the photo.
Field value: 2.4 V
